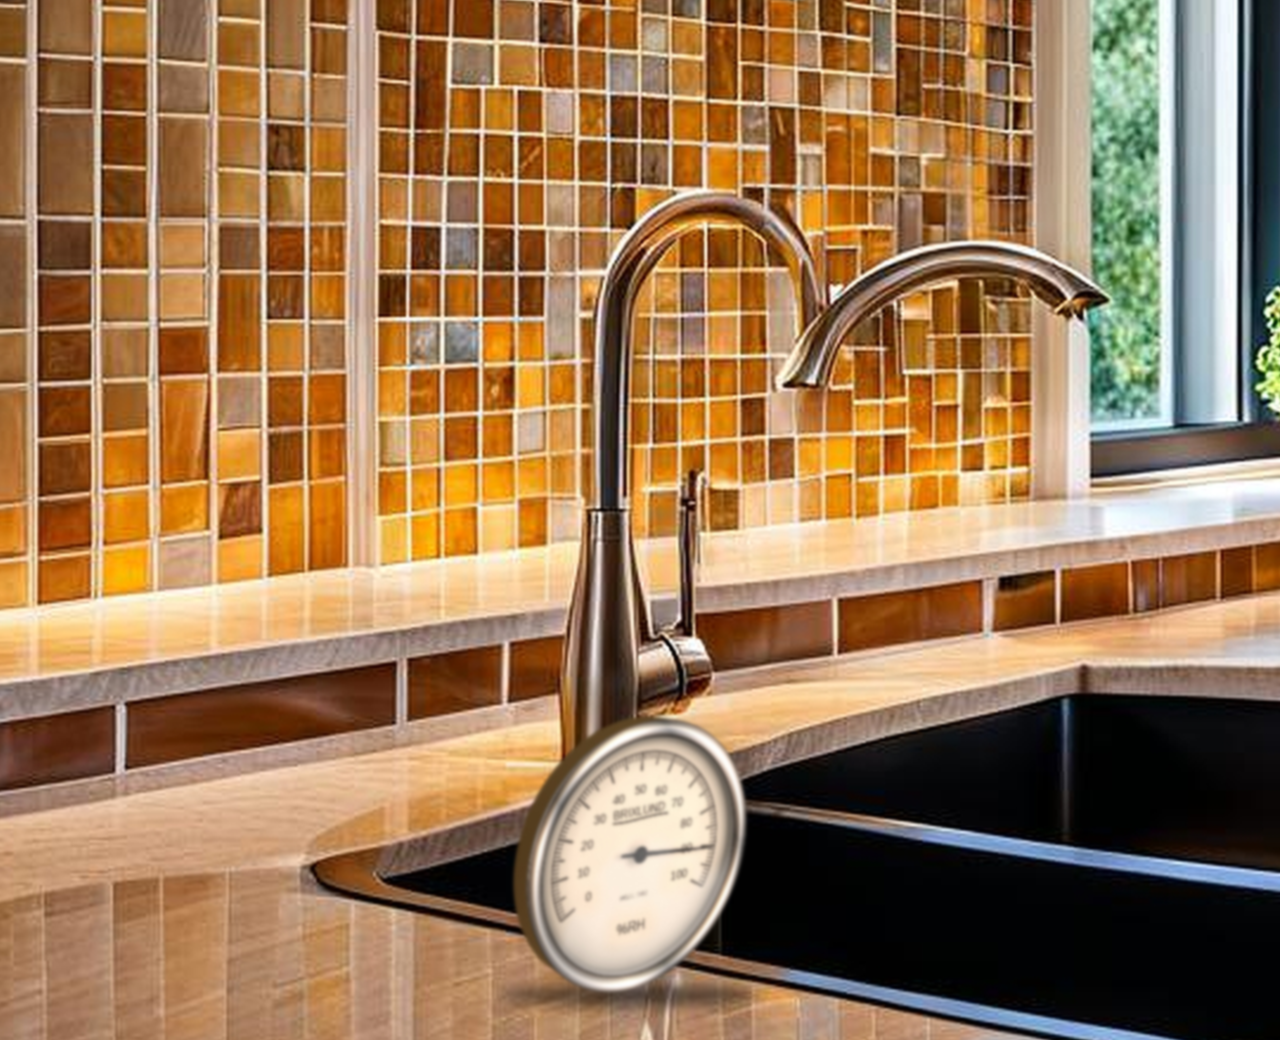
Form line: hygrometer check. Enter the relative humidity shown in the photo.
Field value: 90 %
